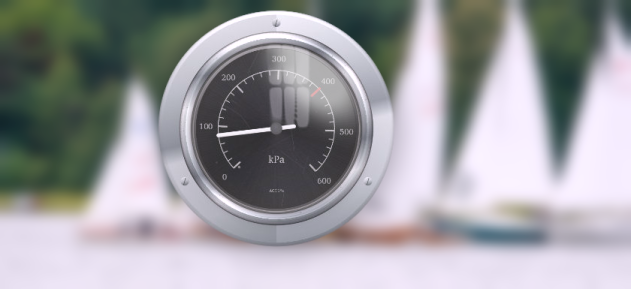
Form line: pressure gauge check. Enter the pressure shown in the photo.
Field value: 80 kPa
